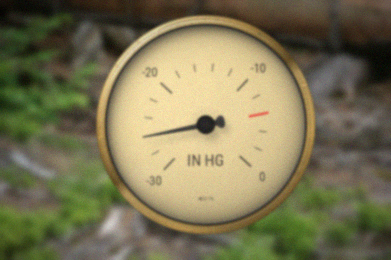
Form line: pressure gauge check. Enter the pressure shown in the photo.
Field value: -26 inHg
